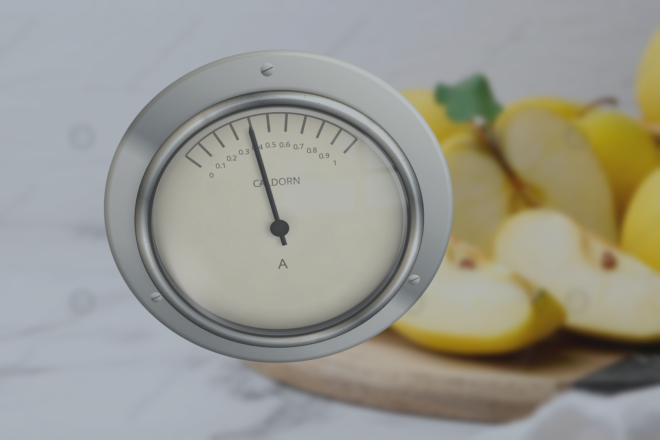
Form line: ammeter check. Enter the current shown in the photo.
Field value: 0.4 A
